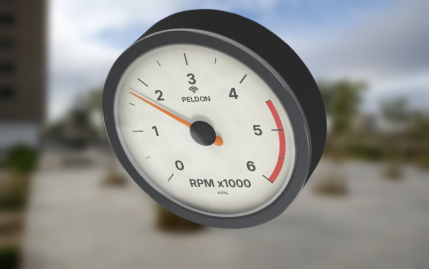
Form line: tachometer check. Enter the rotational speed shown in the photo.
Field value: 1750 rpm
